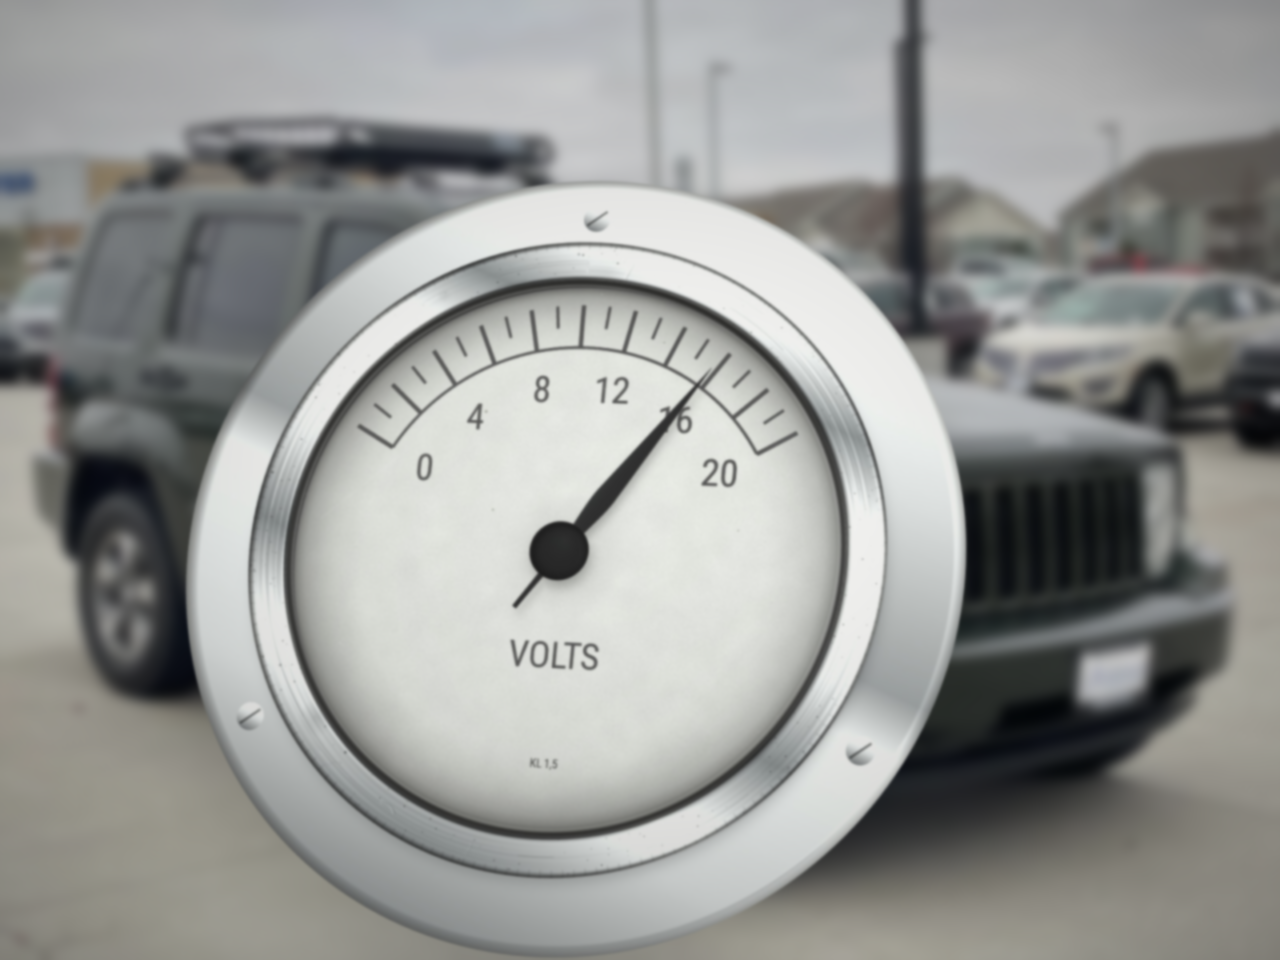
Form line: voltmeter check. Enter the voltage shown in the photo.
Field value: 16 V
